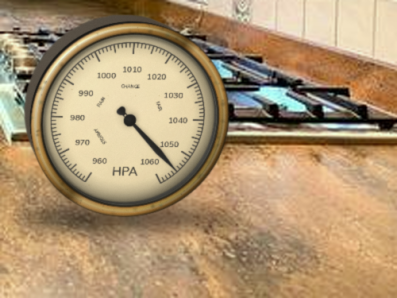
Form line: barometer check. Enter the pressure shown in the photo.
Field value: 1055 hPa
